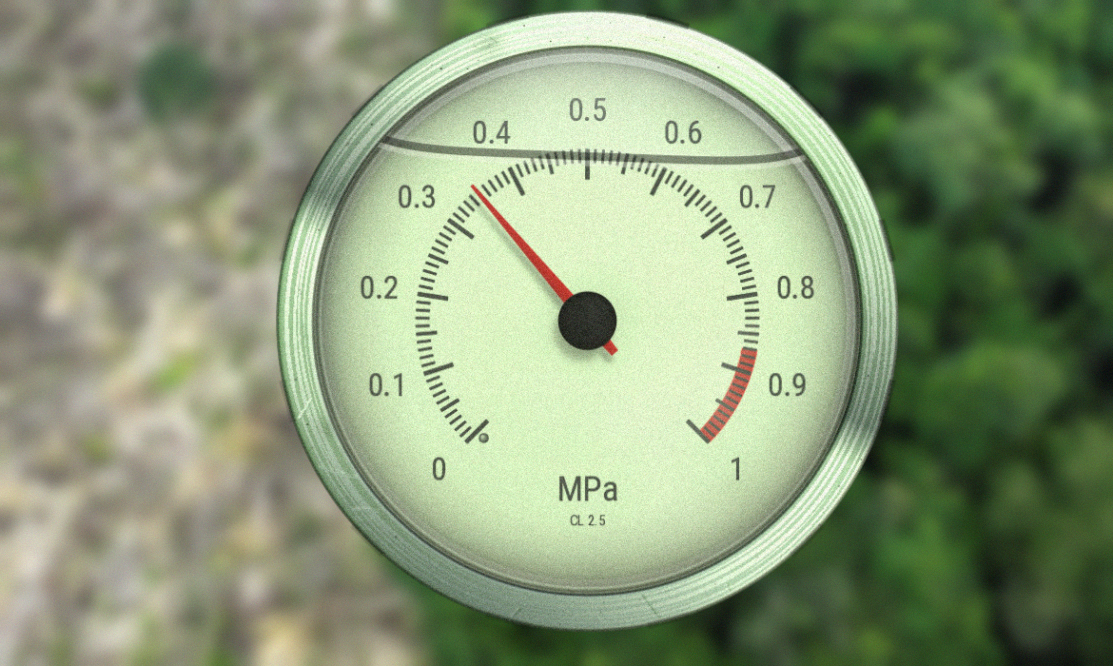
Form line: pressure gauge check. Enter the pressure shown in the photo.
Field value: 0.35 MPa
